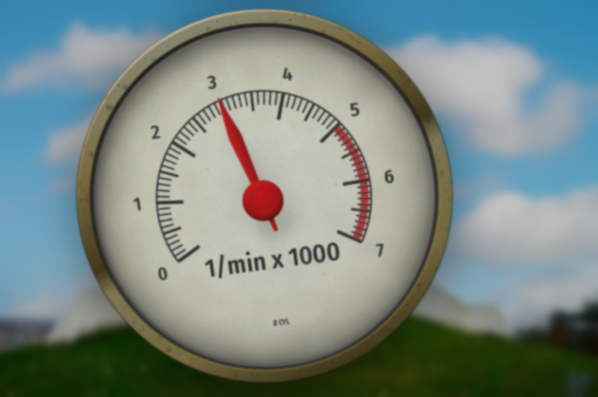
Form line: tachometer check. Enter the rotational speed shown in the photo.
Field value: 3000 rpm
